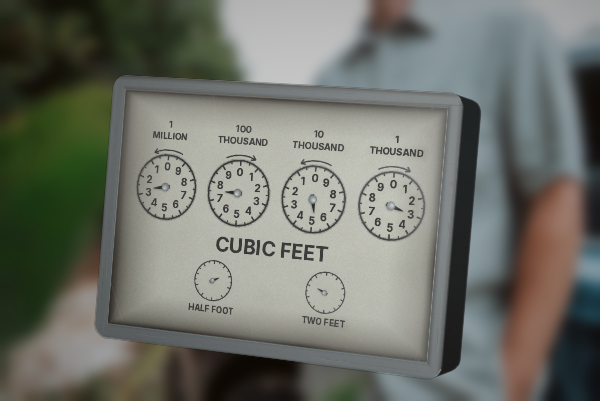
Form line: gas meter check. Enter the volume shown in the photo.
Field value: 275300 ft³
